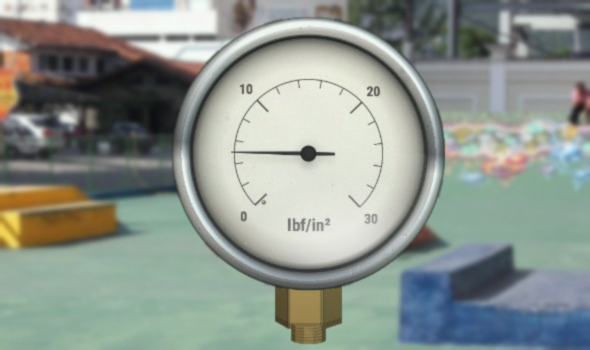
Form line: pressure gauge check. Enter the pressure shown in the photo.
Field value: 5 psi
